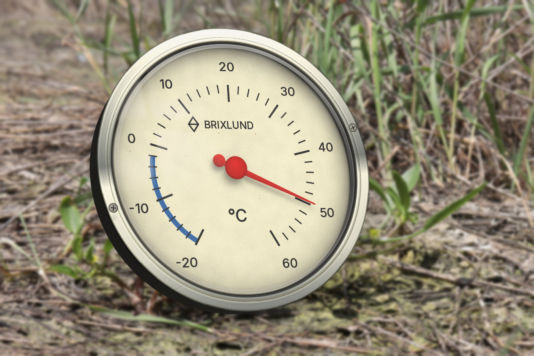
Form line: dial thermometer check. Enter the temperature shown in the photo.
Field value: 50 °C
